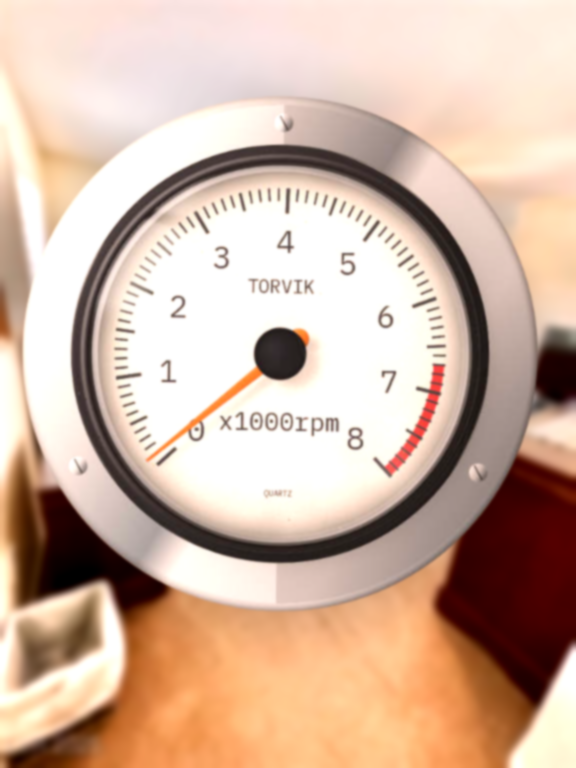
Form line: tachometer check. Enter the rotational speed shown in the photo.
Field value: 100 rpm
